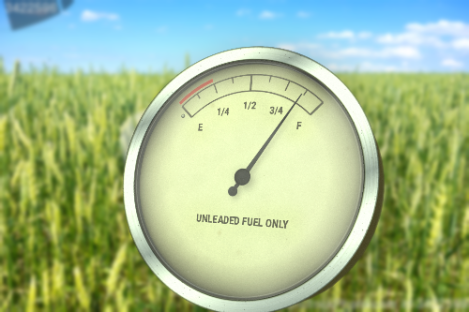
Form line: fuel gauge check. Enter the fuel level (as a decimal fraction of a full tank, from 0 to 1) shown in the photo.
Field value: 0.875
